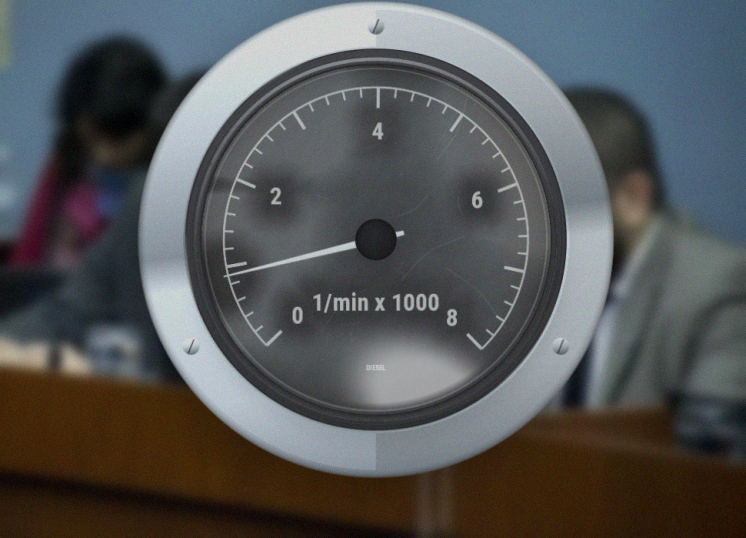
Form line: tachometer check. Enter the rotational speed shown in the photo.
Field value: 900 rpm
